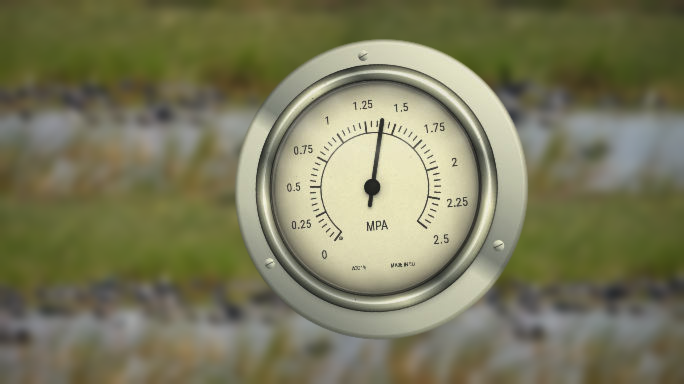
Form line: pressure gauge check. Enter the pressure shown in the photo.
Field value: 1.4 MPa
